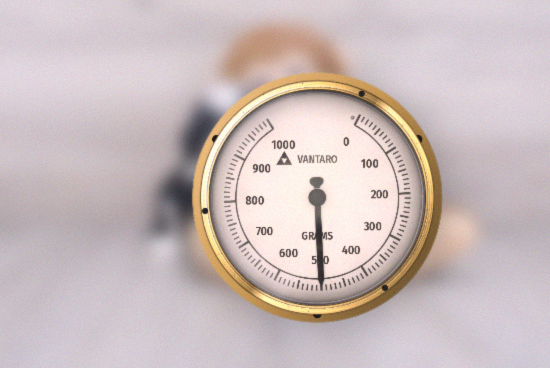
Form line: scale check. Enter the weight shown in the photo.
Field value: 500 g
